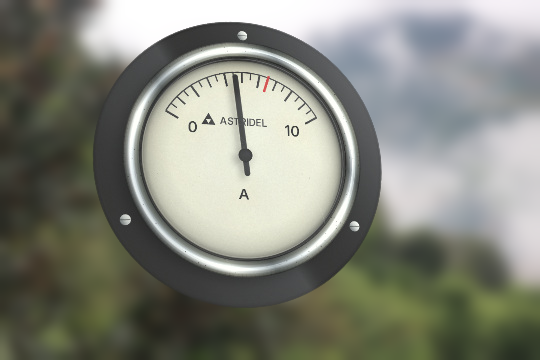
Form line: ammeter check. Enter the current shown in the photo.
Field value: 4.5 A
